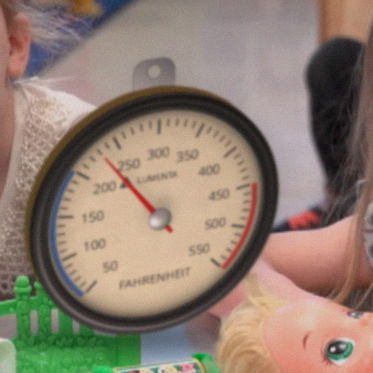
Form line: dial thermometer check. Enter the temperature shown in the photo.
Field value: 230 °F
